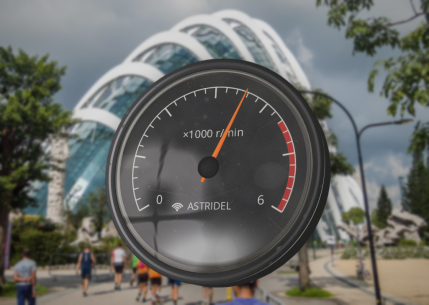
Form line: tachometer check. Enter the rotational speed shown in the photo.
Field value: 3600 rpm
